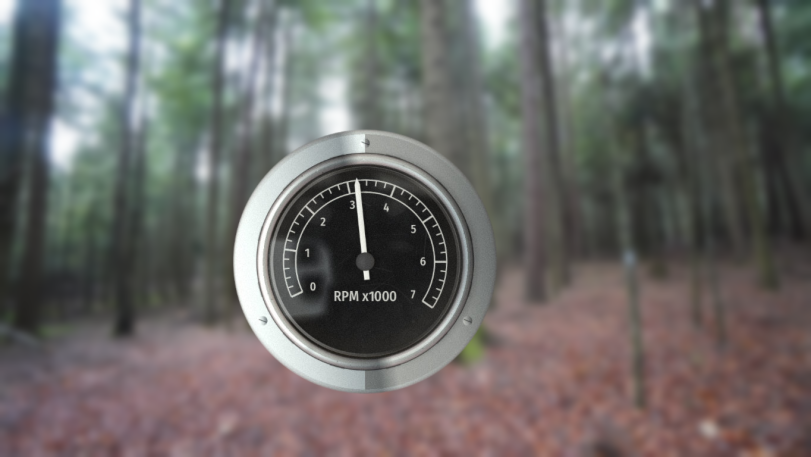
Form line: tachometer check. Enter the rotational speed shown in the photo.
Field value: 3200 rpm
